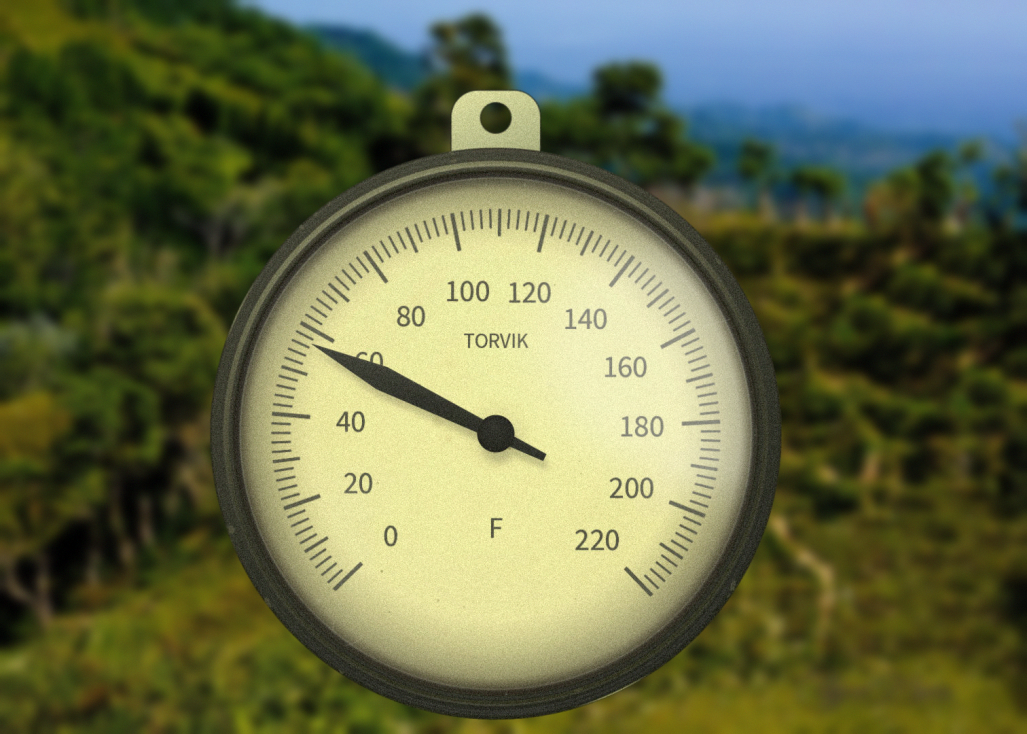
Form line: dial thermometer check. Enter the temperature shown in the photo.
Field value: 57 °F
